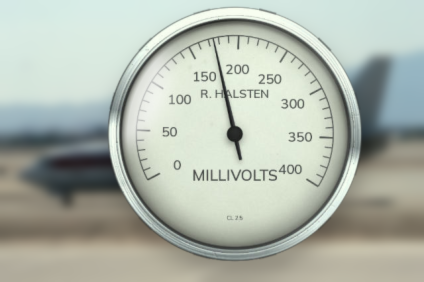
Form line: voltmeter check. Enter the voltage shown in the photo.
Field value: 175 mV
